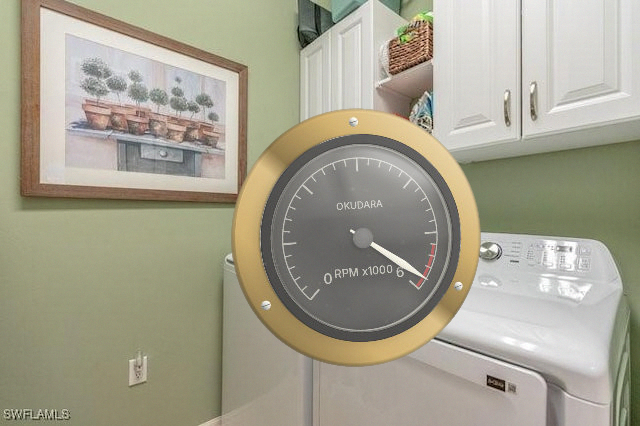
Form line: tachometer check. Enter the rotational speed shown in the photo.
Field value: 5800 rpm
